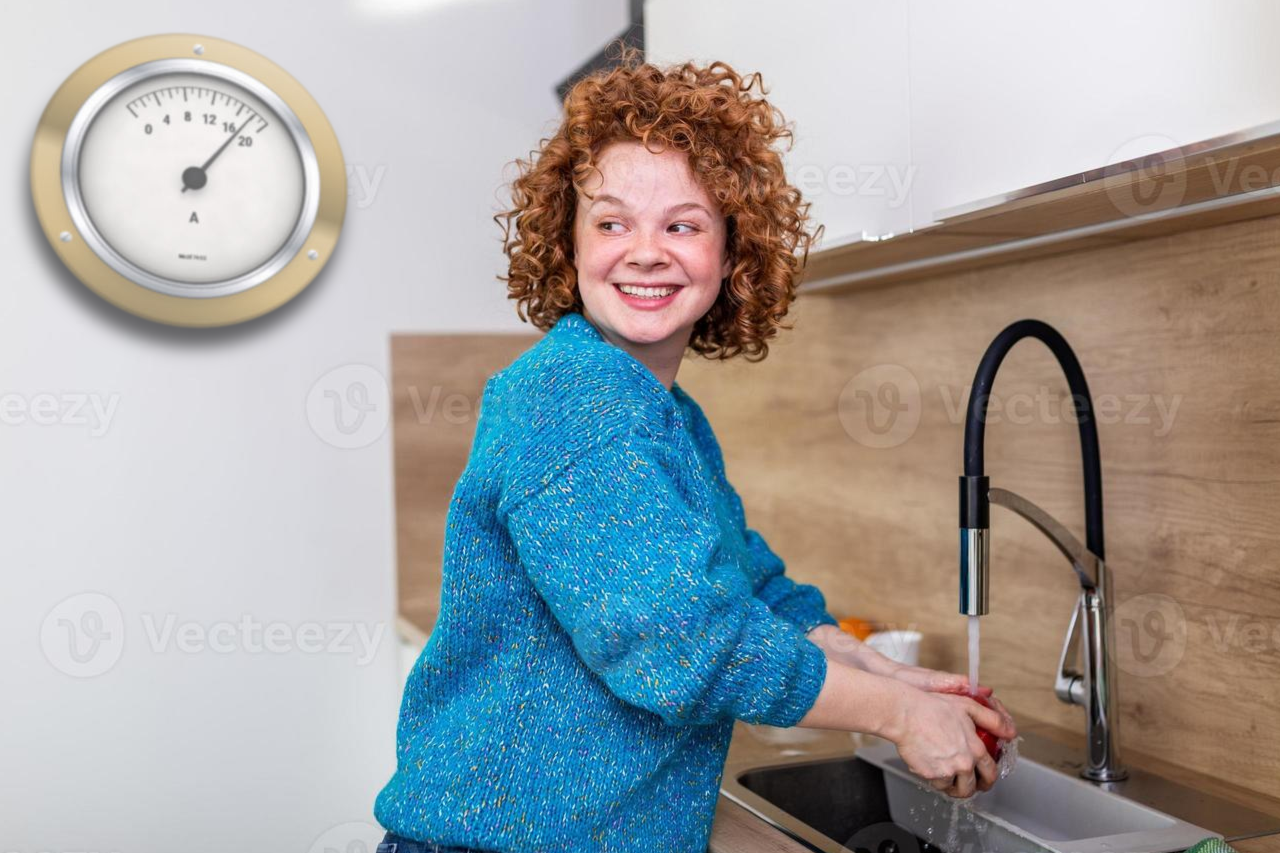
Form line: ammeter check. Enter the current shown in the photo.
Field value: 18 A
